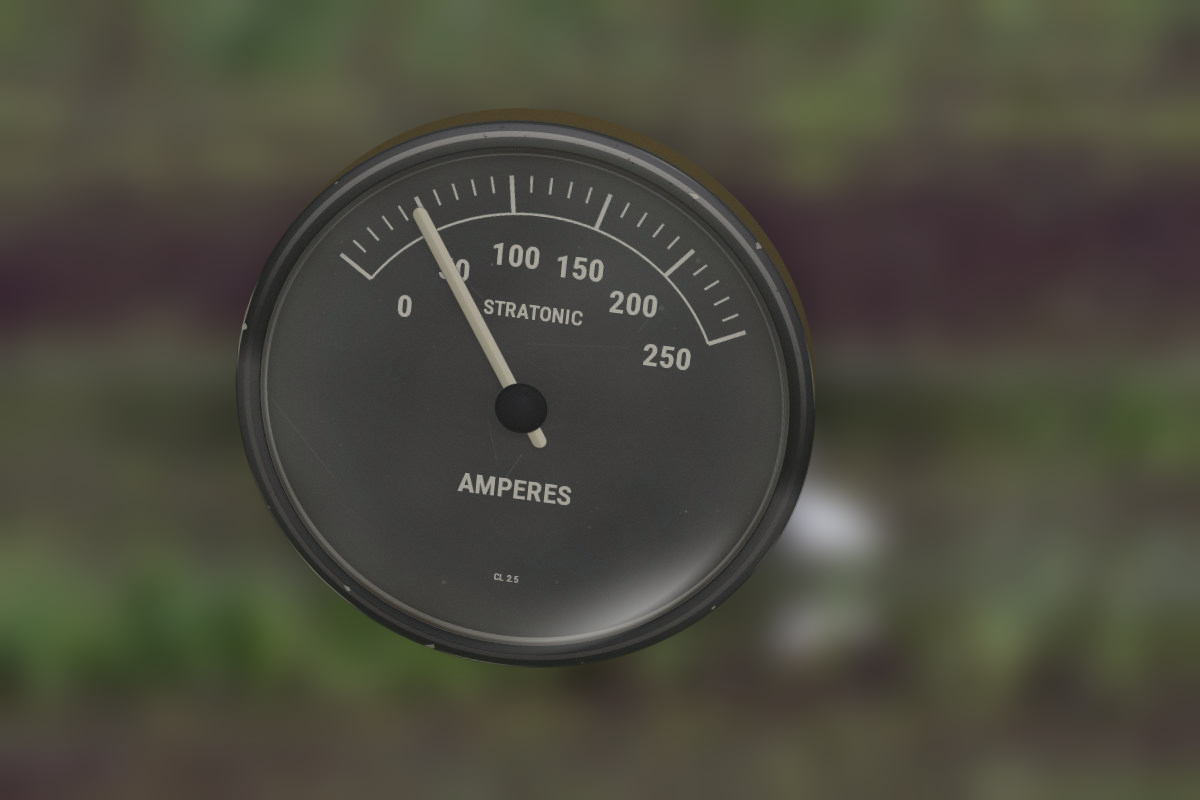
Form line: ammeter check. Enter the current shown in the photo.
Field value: 50 A
